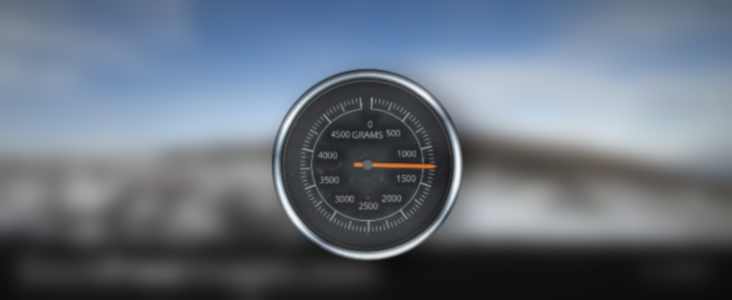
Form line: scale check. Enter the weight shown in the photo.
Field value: 1250 g
